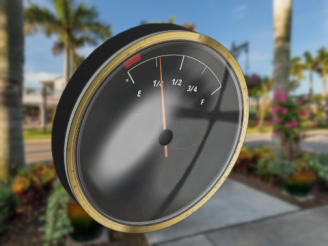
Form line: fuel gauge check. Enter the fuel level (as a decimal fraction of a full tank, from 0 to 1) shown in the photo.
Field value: 0.25
